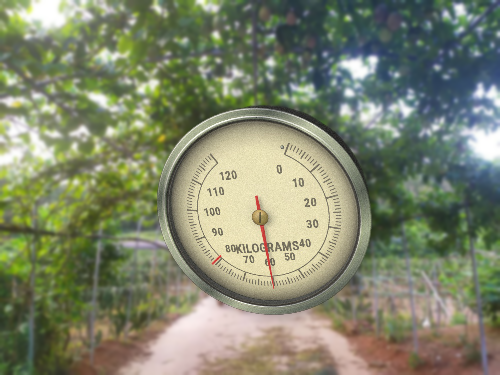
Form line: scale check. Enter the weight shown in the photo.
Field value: 60 kg
